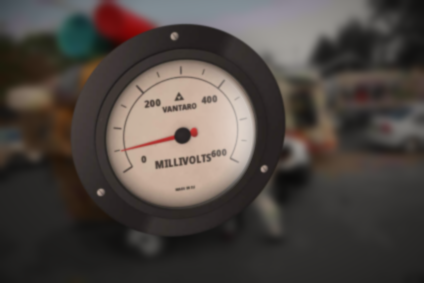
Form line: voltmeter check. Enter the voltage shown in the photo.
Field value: 50 mV
